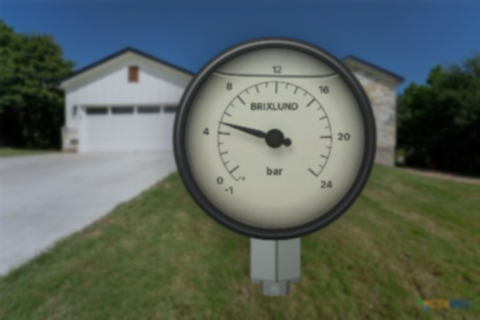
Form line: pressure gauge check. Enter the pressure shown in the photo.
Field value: 5 bar
